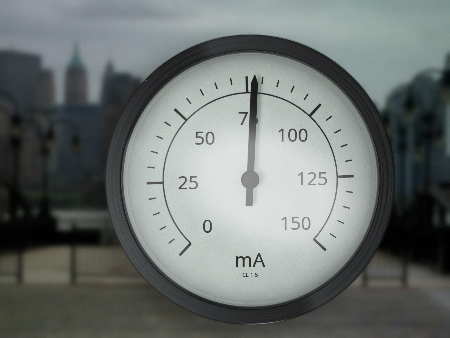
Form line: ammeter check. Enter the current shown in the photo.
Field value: 77.5 mA
